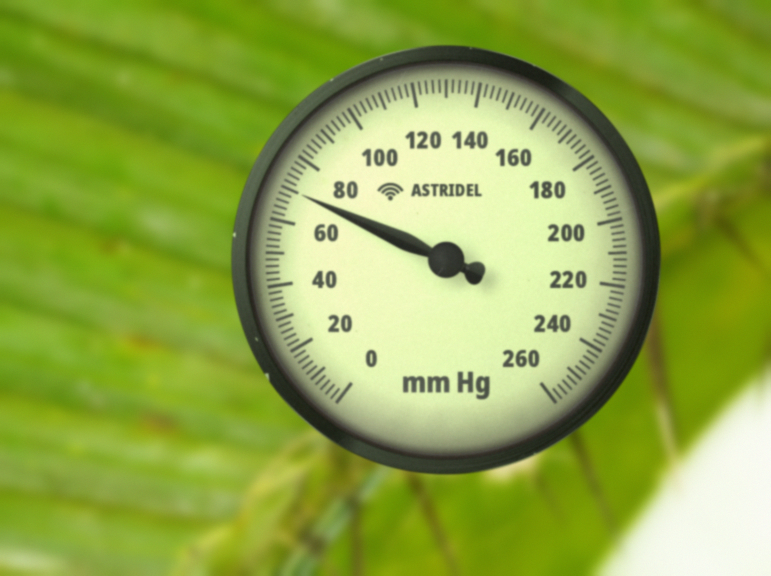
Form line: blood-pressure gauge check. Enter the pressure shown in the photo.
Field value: 70 mmHg
